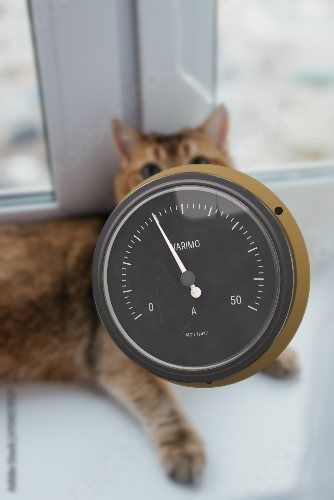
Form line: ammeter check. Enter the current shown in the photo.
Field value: 20 A
